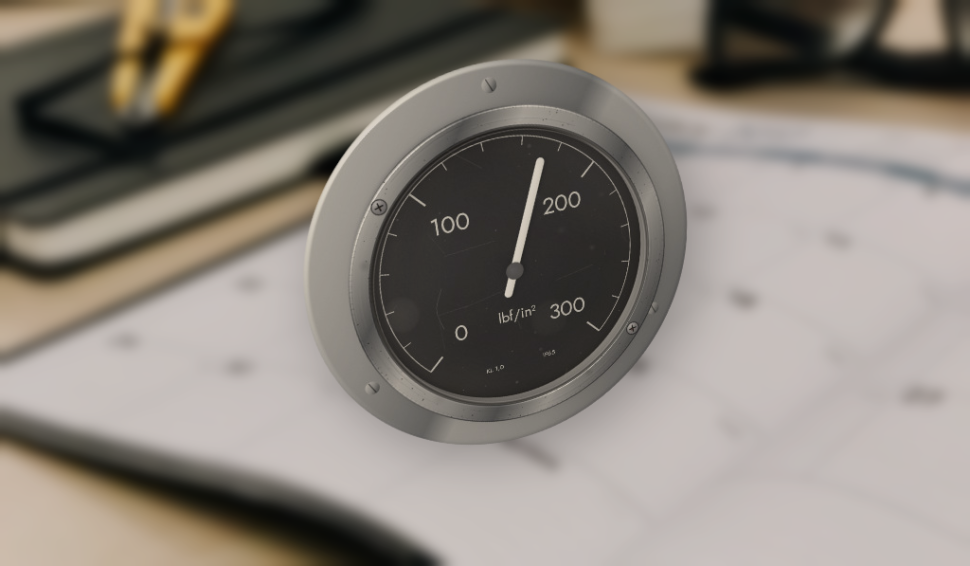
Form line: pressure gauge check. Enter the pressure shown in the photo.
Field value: 170 psi
